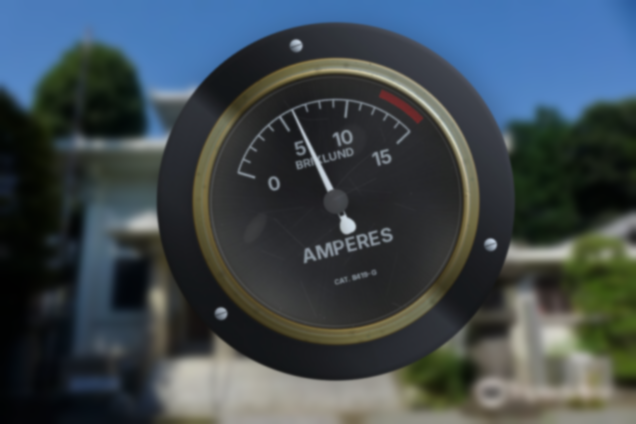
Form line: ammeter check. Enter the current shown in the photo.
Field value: 6 A
